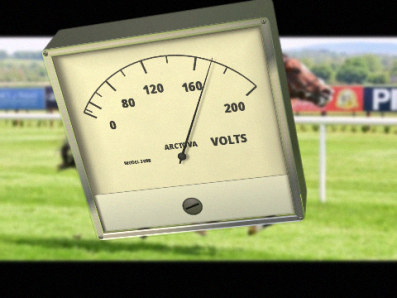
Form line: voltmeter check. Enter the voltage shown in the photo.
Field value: 170 V
